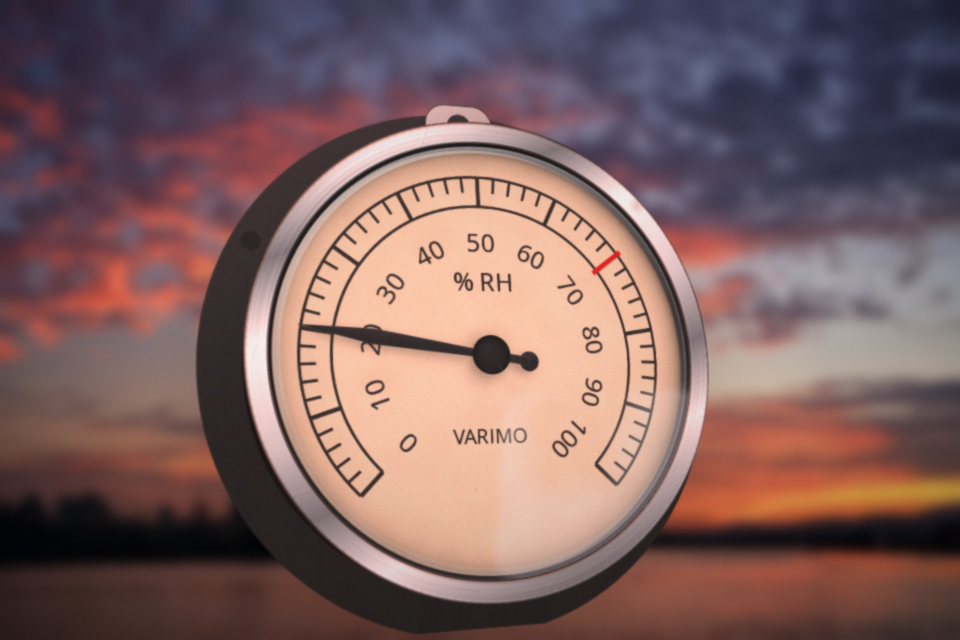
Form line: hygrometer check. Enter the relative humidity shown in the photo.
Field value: 20 %
